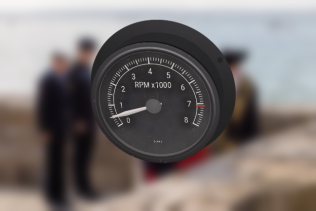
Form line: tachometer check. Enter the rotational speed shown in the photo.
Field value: 500 rpm
